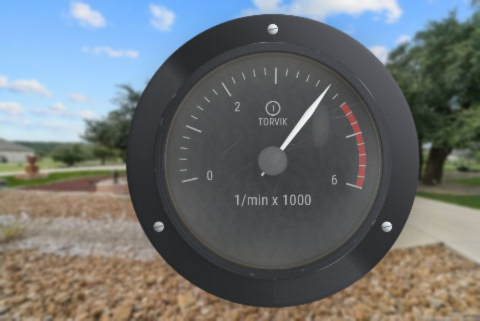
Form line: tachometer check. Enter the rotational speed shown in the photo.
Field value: 4000 rpm
